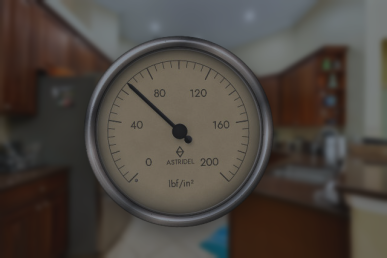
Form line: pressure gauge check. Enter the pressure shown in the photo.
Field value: 65 psi
